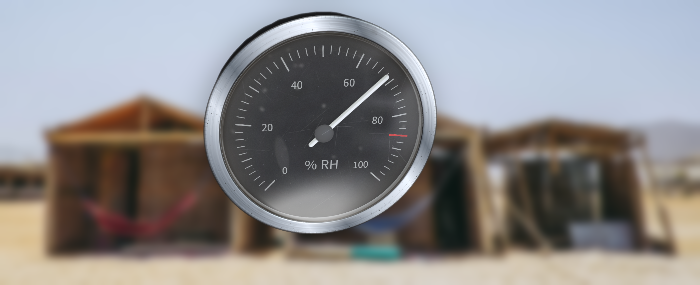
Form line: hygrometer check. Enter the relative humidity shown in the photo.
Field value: 68 %
